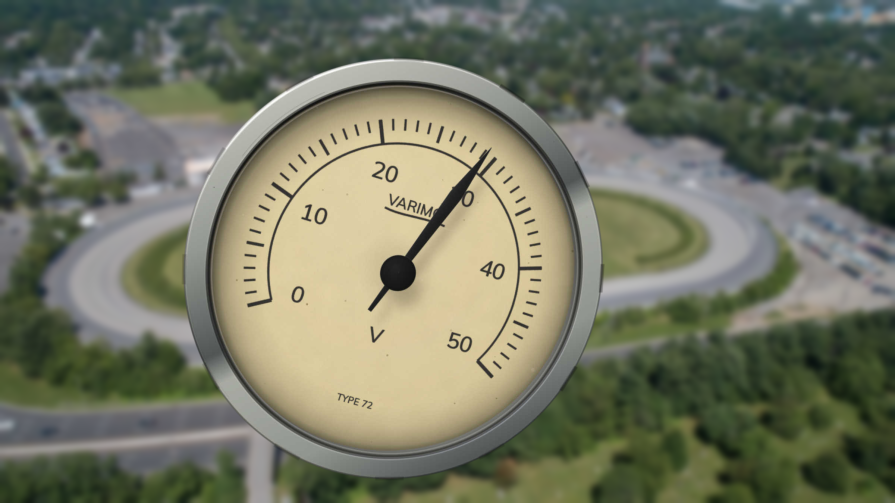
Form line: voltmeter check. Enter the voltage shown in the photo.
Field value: 29 V
